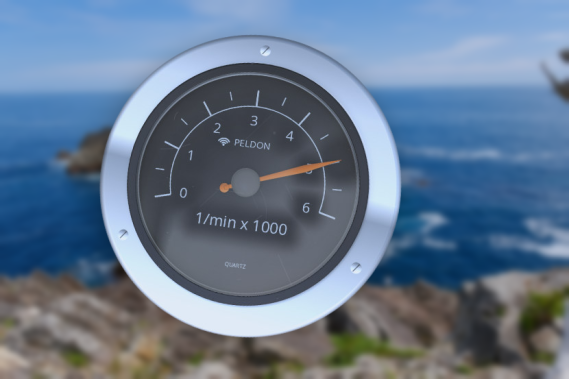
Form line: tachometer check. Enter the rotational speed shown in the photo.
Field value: 5000 rpm
